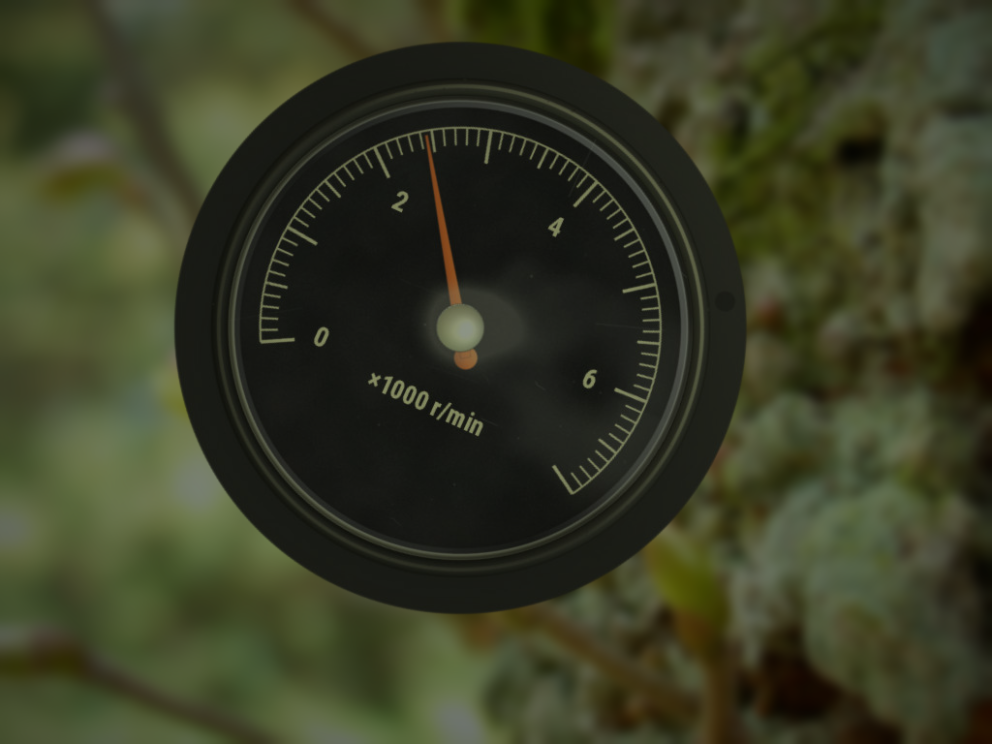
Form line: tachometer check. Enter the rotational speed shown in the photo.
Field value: 2450 rpm
